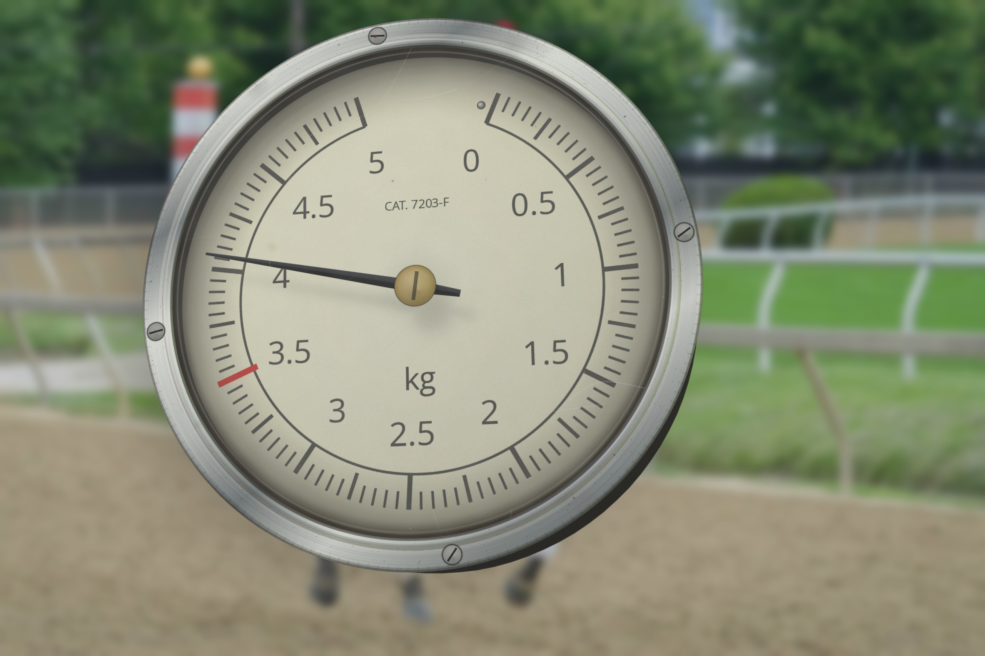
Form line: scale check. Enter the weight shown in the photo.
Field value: 4.05 kg
